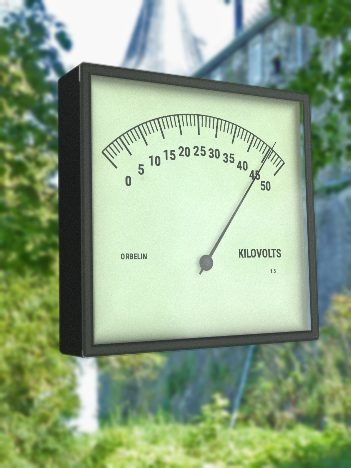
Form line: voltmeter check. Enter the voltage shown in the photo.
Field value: 45 kV
